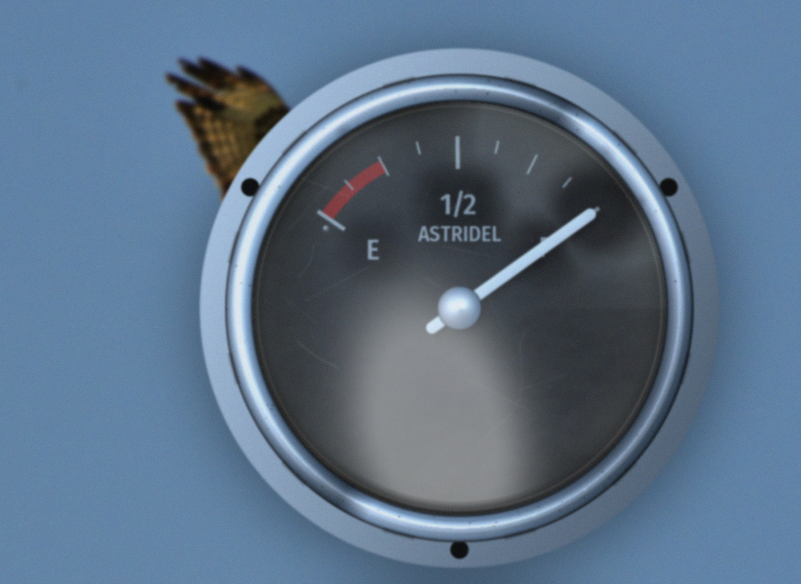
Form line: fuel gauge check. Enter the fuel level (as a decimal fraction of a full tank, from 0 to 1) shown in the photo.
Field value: 1
